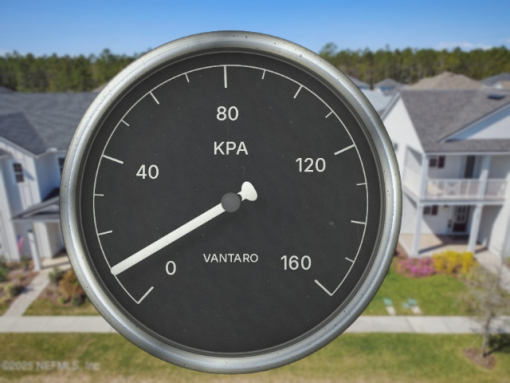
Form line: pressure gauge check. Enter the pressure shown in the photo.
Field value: 10 kPa
